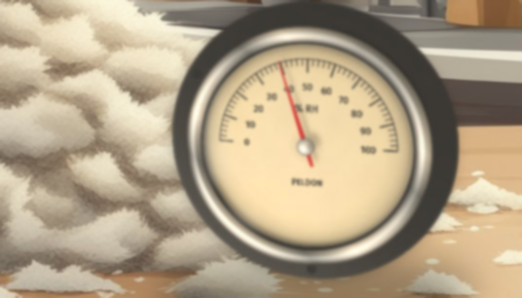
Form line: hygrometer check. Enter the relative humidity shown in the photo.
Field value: 40 %
